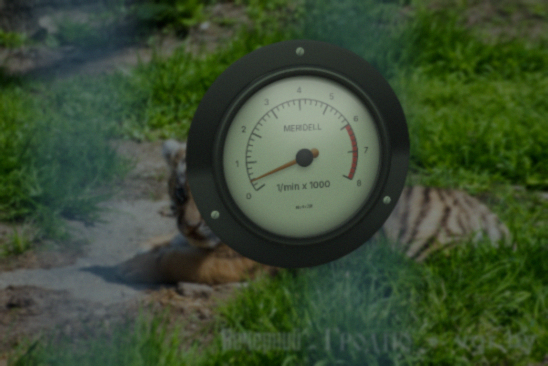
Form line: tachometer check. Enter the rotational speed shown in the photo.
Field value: 400 rpm
